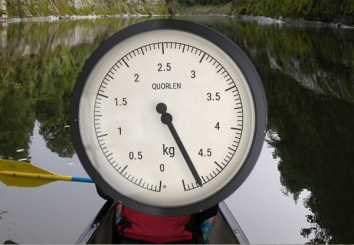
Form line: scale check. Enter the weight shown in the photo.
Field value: 4.8 kg
